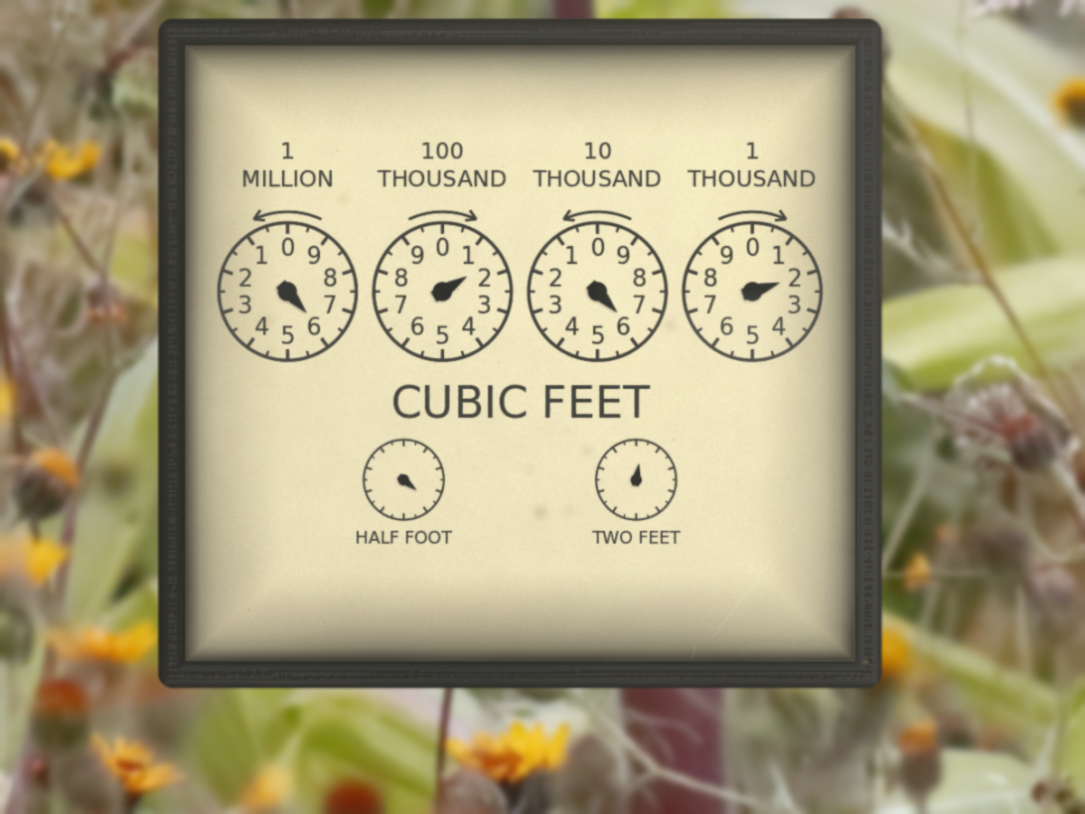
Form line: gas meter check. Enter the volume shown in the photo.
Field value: 616200 ft³
